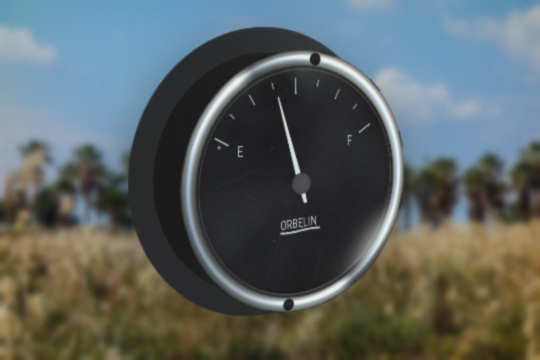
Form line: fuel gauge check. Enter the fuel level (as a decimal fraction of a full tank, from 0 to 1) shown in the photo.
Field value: 0.375
